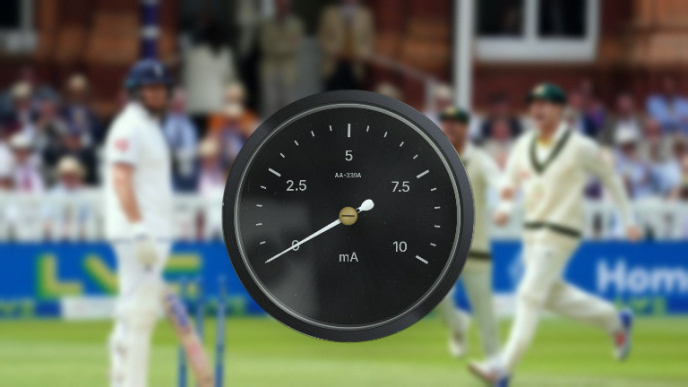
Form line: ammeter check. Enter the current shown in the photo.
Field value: 0 mA
